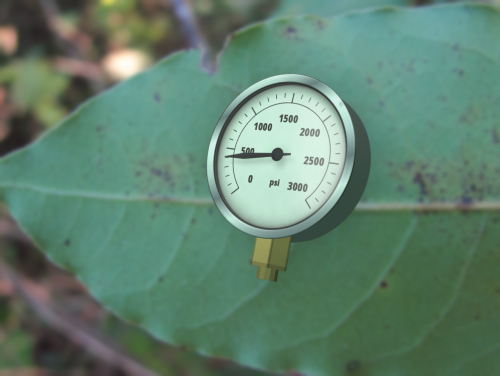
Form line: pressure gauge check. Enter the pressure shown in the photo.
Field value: 400 psi
